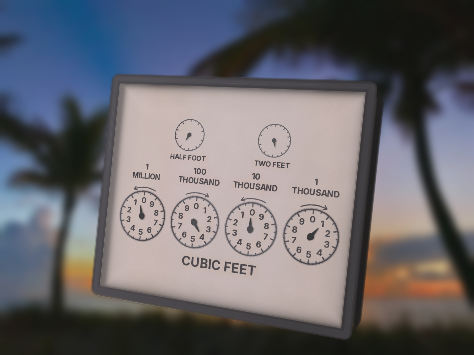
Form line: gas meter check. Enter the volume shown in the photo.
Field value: 40100 ft³
